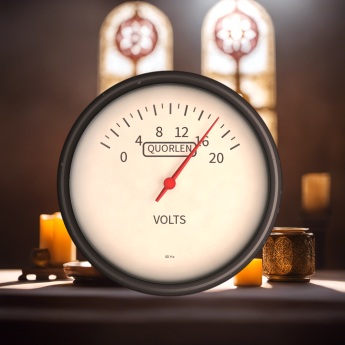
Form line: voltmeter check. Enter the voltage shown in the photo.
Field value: 16 V
